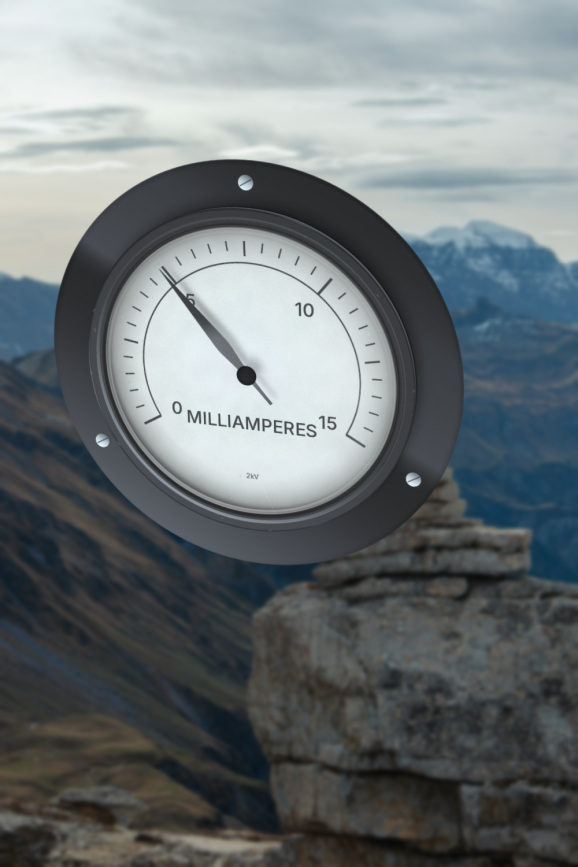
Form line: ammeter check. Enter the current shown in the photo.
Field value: 5 mA
